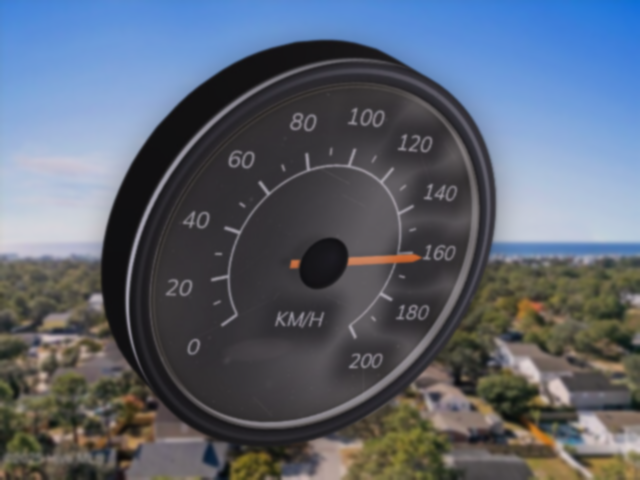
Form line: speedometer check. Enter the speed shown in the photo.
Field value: 160 km/h
